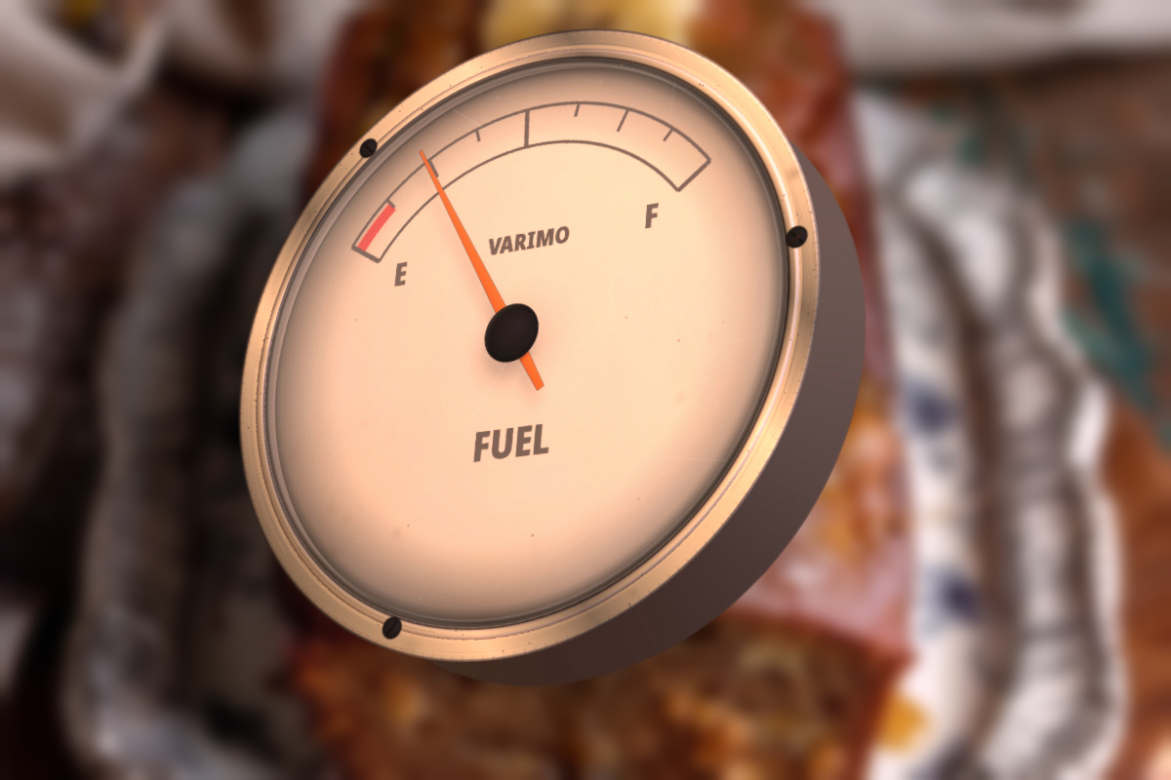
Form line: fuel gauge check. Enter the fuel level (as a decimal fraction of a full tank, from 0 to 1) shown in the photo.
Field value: 0.25
